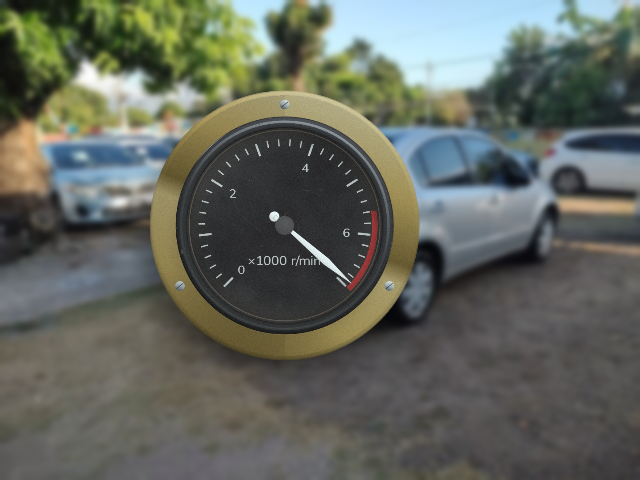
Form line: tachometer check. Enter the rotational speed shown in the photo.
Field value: 6900 rpm
